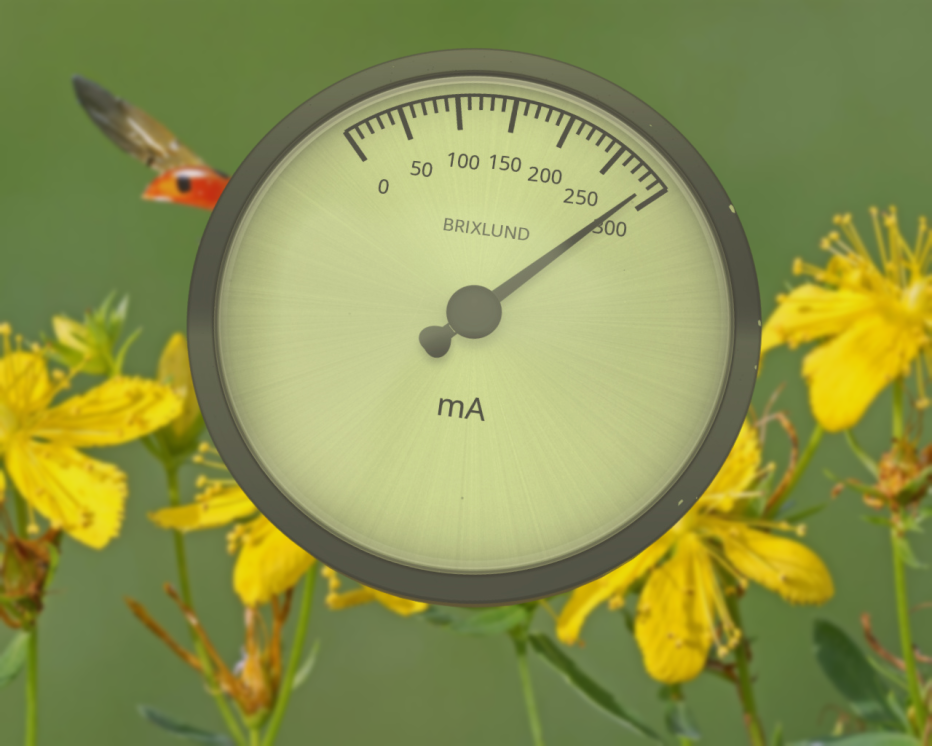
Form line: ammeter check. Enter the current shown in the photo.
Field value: 290 mA
